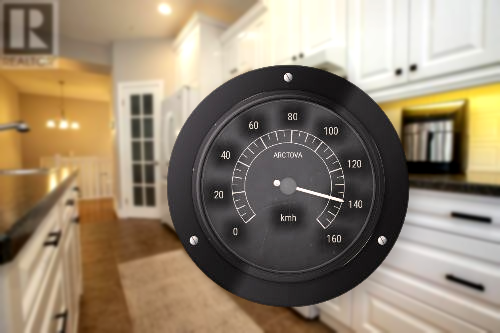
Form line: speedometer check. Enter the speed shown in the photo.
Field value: 140 km/h
